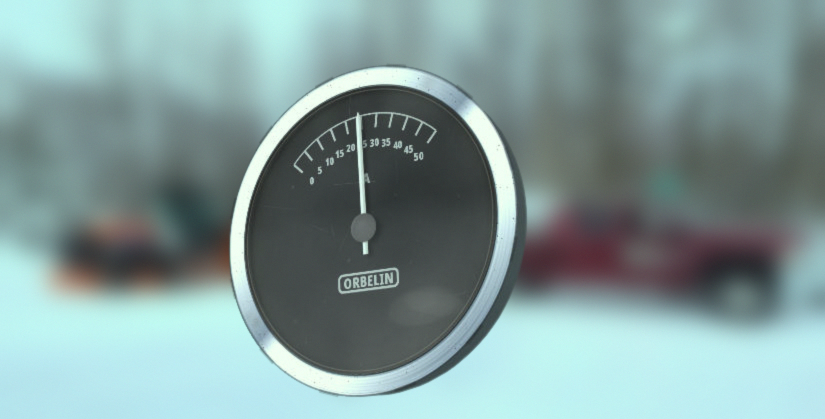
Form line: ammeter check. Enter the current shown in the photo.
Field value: 25 A
